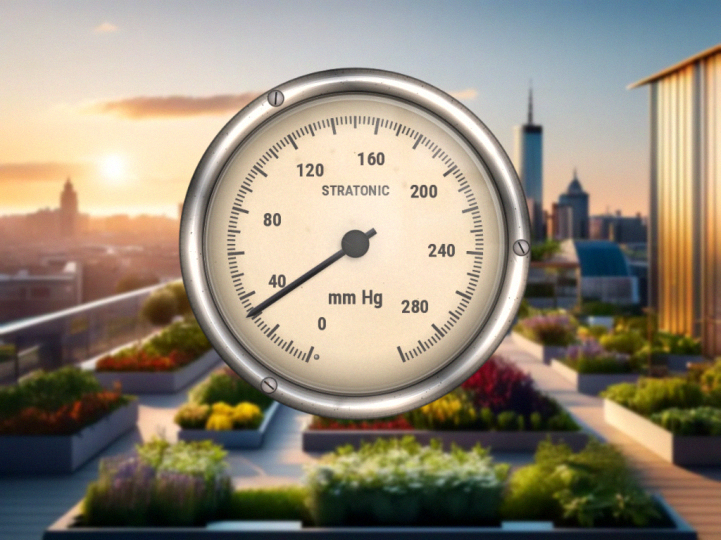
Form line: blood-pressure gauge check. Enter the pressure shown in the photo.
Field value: 32 mmHg
